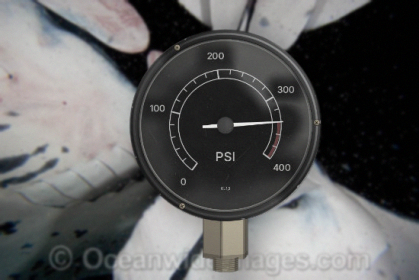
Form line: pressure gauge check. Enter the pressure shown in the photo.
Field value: 340 psi
